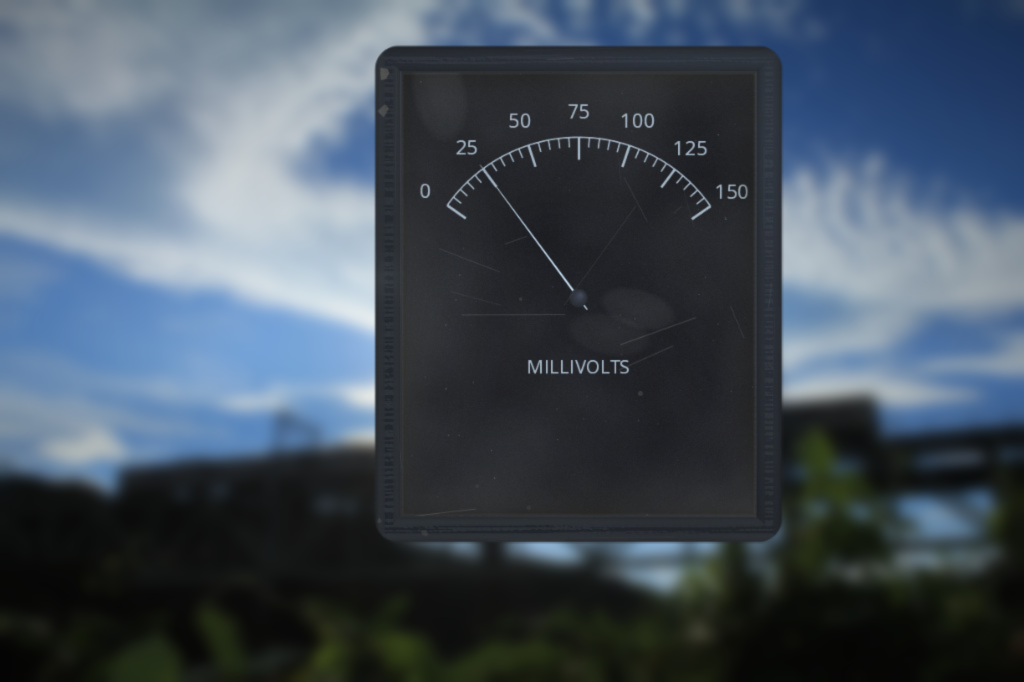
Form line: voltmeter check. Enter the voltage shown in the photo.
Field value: 25 mV
